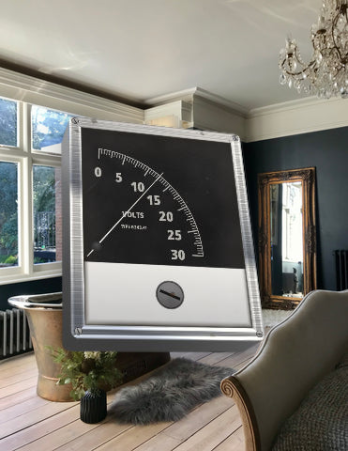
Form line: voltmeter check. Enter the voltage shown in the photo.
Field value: 12.5 V
